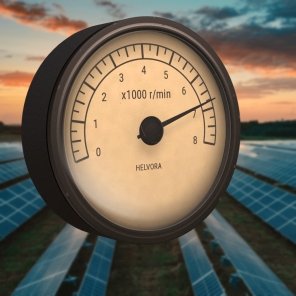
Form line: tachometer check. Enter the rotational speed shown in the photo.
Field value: 6750 rpm
